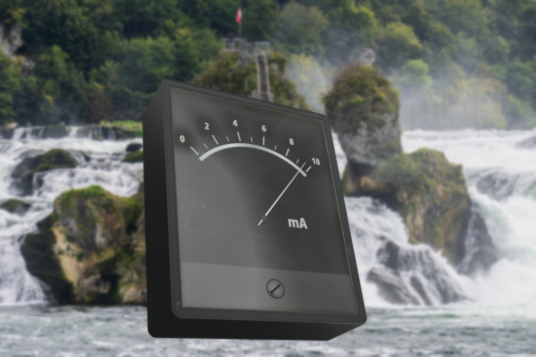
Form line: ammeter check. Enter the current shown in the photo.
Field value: 9.5 mA
